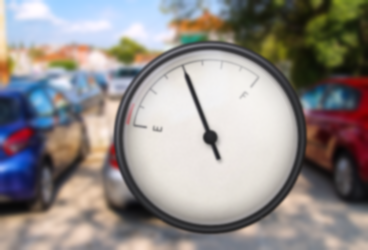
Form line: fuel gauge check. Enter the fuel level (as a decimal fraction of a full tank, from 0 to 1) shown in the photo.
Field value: 0.5
